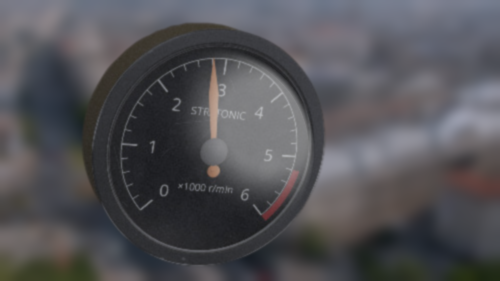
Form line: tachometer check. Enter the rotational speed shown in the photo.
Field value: 2800 rpm
